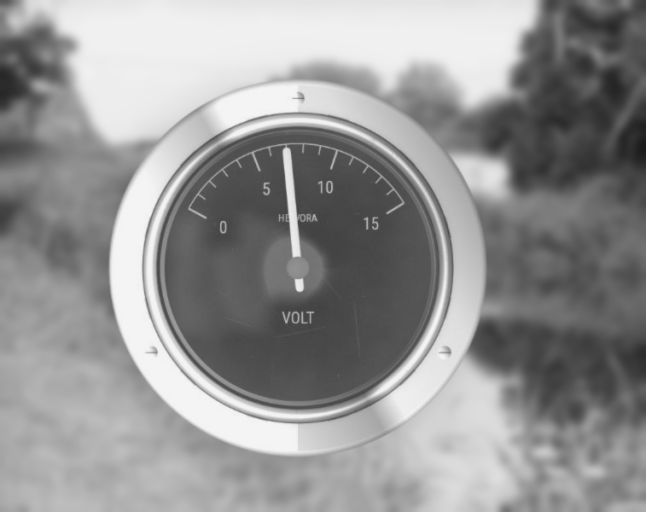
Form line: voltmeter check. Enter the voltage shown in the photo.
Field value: 7 V
